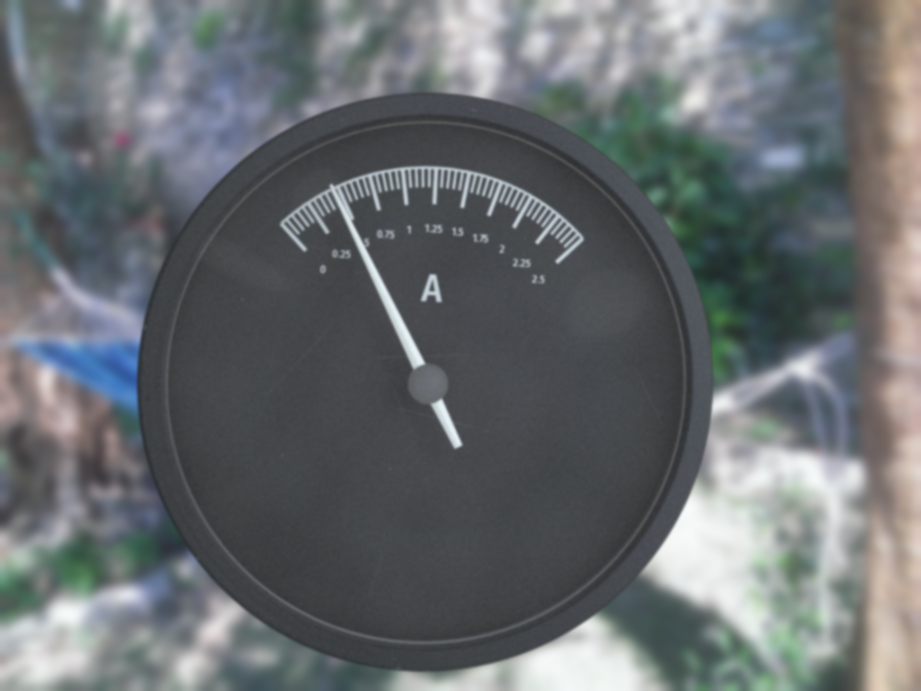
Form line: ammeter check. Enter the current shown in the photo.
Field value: 0.45 A
